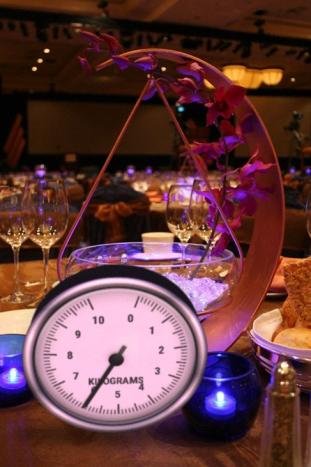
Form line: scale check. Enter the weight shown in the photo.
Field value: 6 kg
